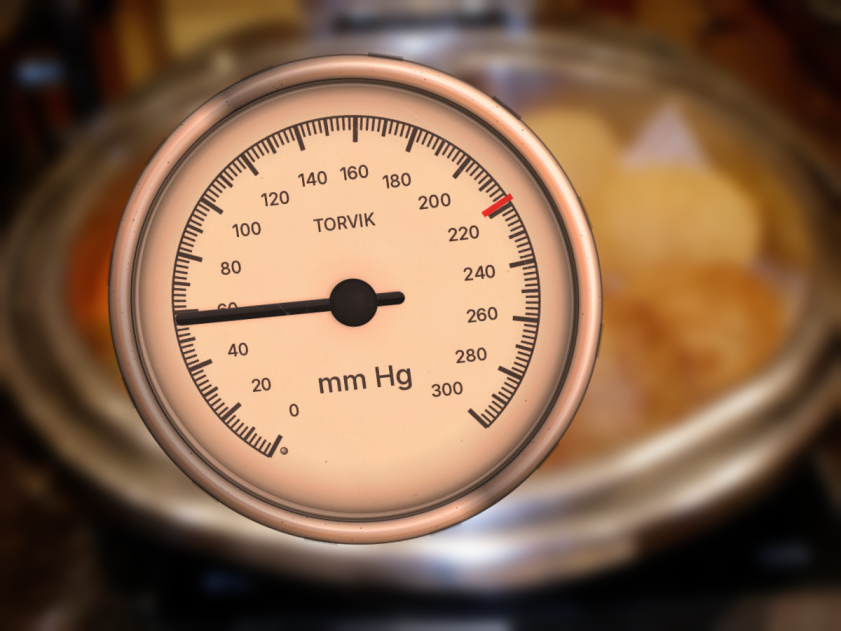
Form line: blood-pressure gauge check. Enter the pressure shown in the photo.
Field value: 58 mmHg
